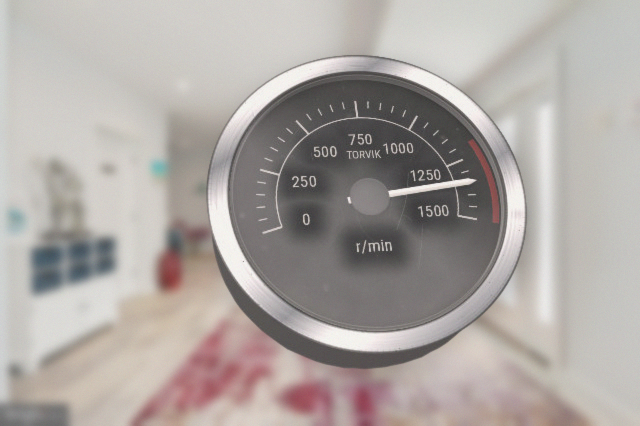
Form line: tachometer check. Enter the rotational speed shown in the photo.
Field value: 1350 rpm
